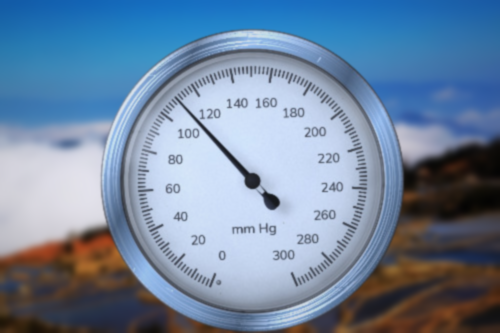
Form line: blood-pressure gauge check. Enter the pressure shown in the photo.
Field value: 110 mmHg
